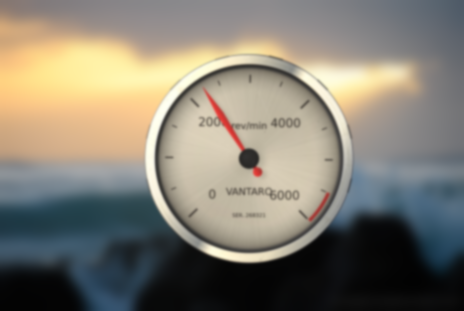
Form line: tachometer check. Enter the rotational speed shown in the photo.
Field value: 2250 rpm
